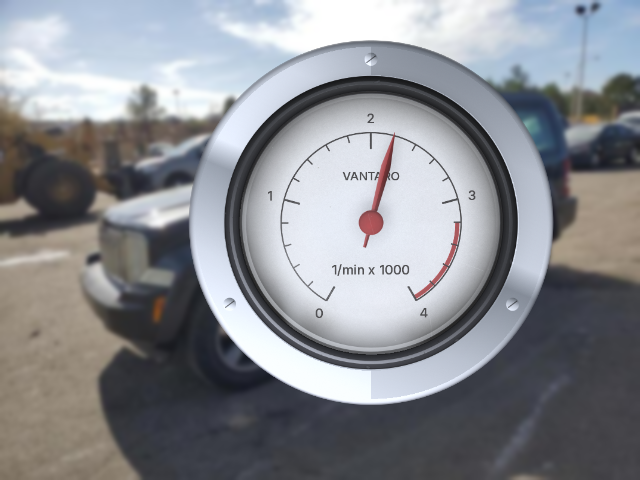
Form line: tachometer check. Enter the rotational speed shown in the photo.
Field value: 2200 rpm
